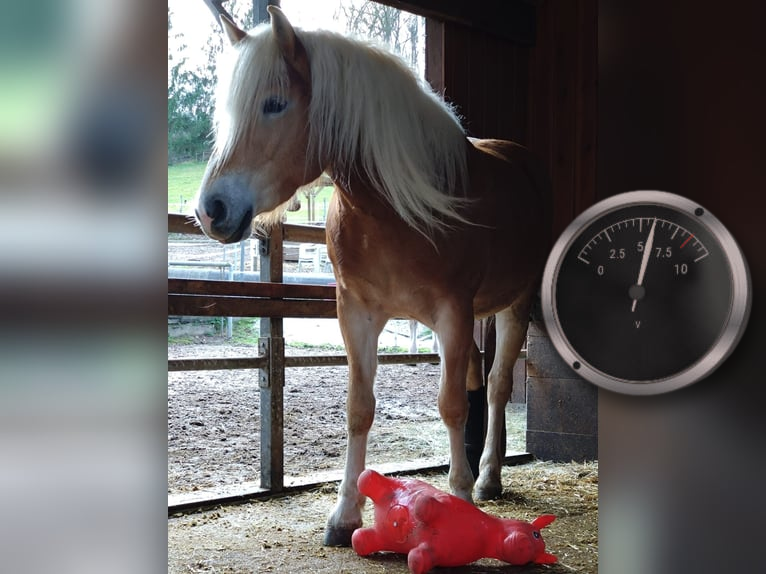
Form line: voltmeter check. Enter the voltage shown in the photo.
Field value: 6 V
